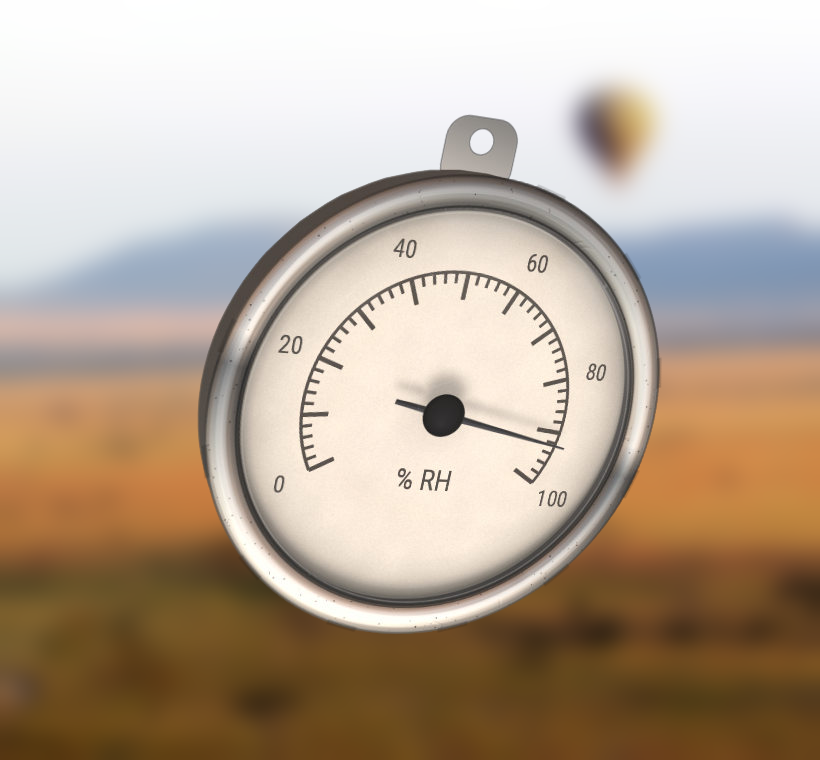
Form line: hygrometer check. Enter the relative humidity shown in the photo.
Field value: 92 %
